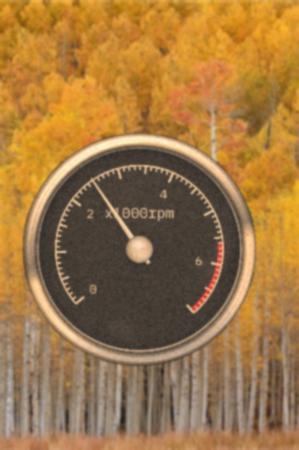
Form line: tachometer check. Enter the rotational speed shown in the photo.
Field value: 2500 rpm
